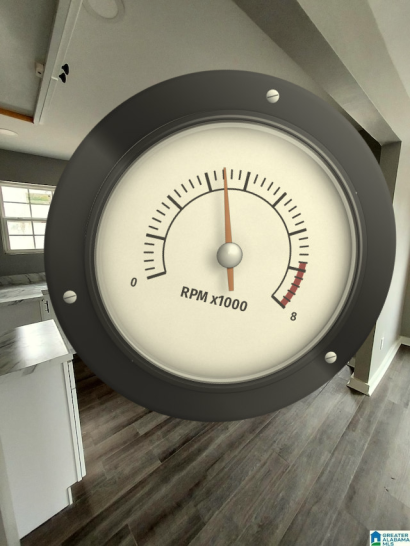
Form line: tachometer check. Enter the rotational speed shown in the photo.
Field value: 3400 rpm
